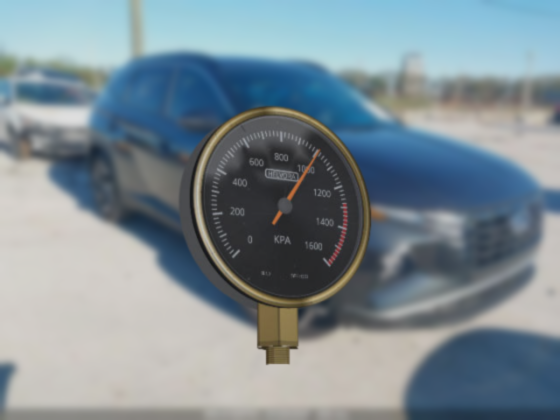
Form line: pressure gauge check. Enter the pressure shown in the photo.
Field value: 1000 kPa
